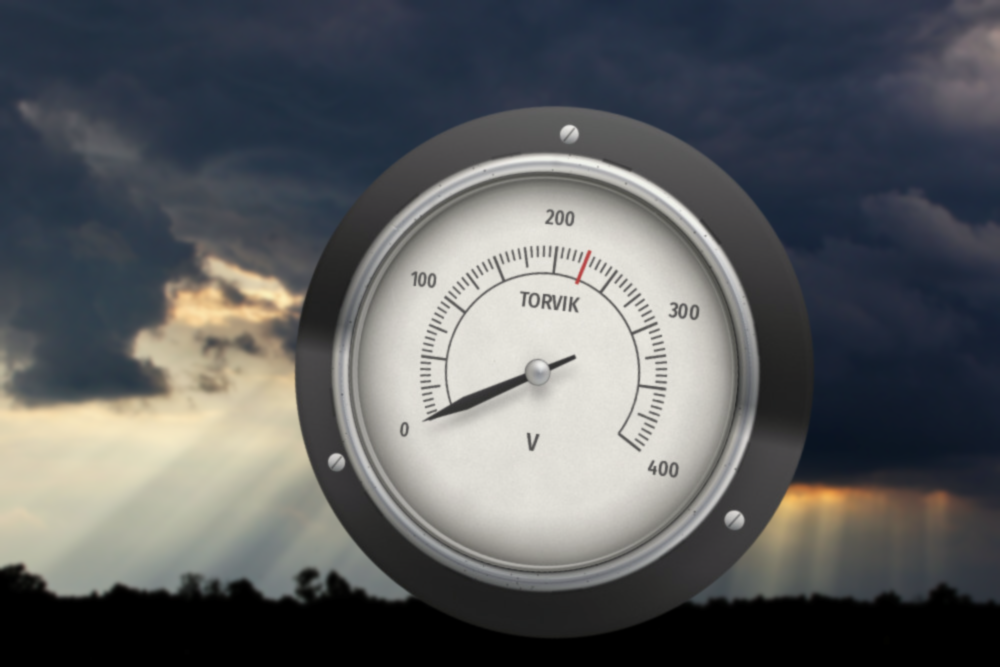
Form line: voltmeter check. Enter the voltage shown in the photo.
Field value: 0 V
